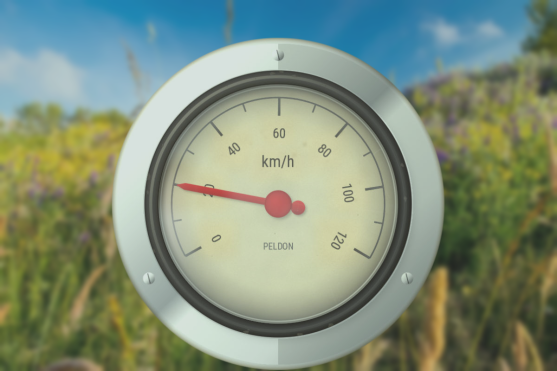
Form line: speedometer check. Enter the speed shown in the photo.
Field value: 20 km/h
